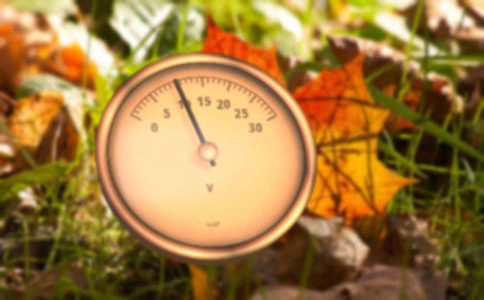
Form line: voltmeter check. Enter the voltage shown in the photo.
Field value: 10 V
